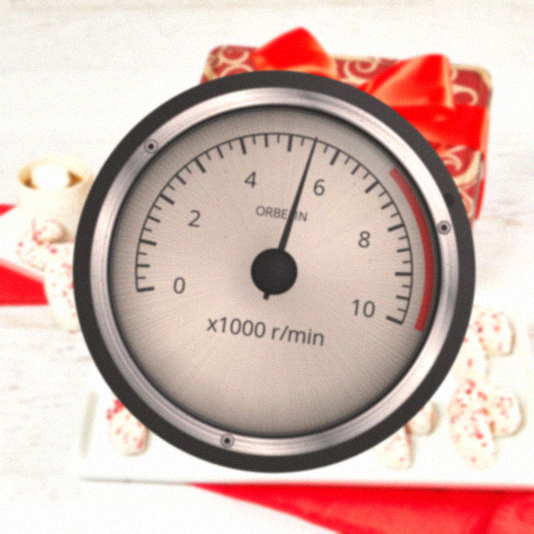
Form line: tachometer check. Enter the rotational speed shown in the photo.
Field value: 5500 rpm
